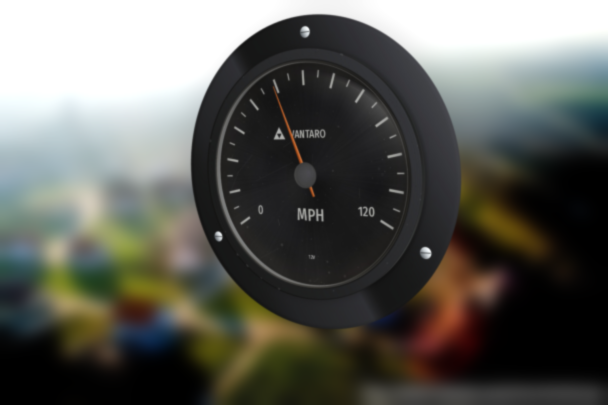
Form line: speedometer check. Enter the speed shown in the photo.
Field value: 50 mph
